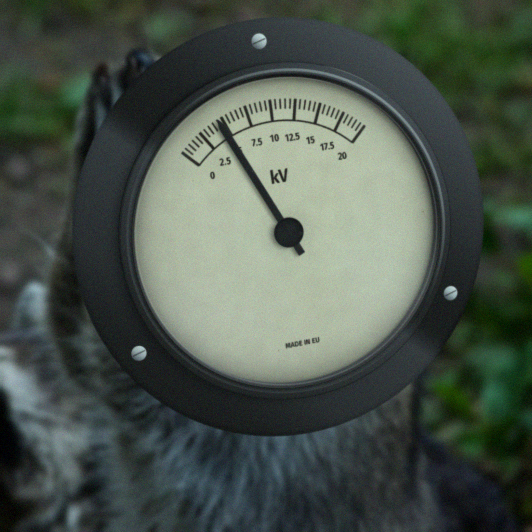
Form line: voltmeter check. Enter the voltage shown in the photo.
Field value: 4.5 kV
